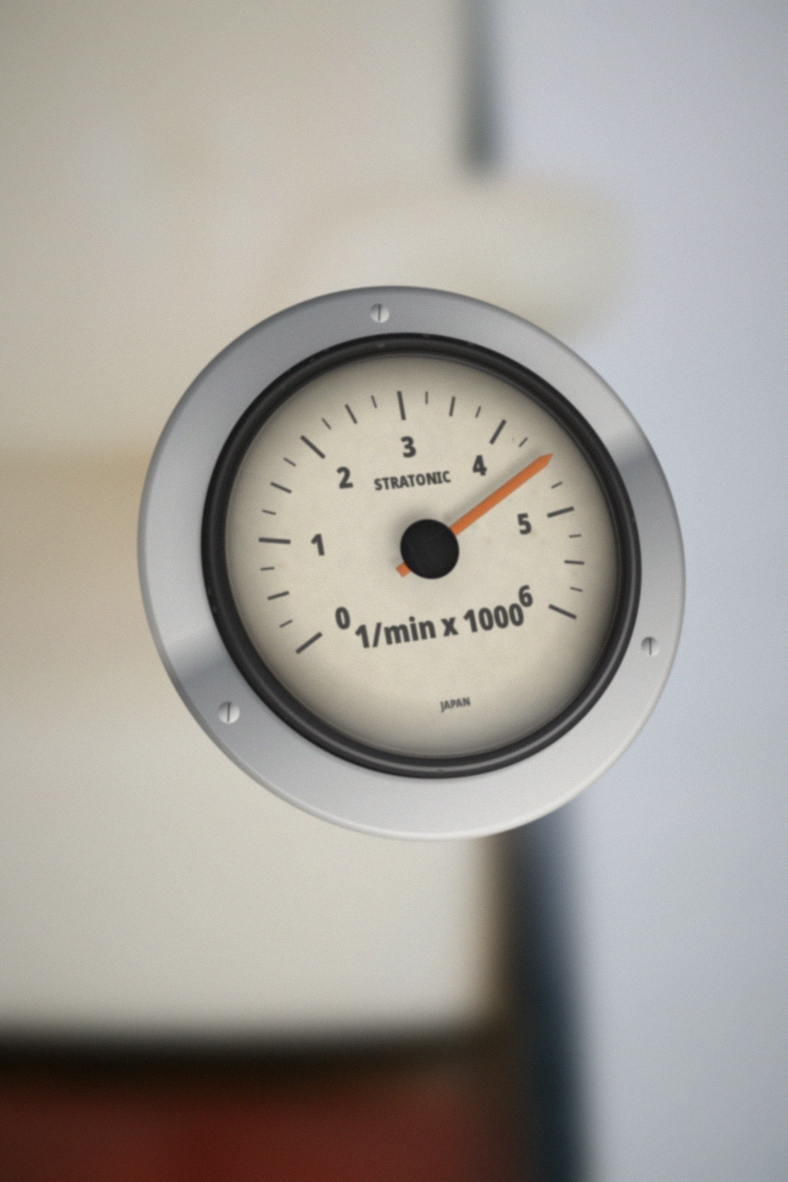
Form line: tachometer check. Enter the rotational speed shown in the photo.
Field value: 4500 rpm
